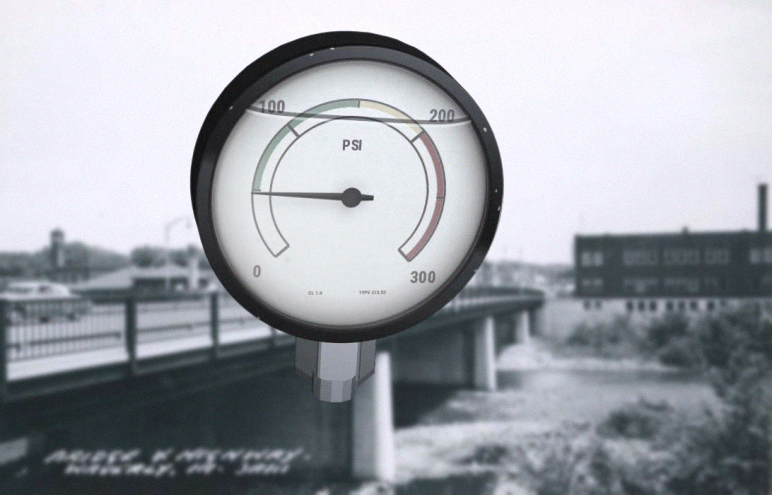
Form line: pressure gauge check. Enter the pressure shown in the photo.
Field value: 50 psi
